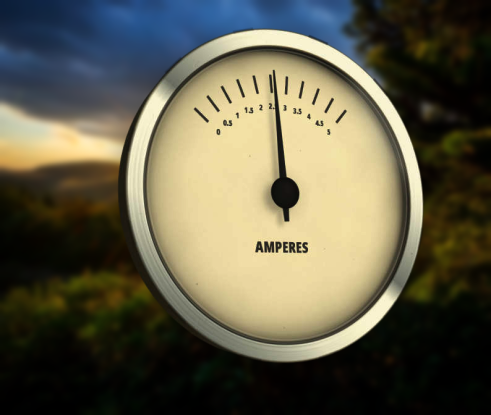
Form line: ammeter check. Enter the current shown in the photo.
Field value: 2.5 A
